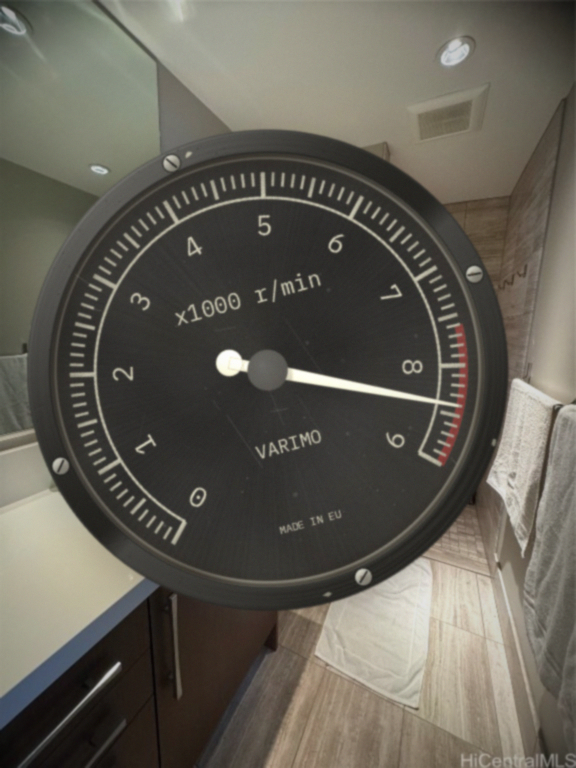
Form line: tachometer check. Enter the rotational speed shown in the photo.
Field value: 8400 rpm
